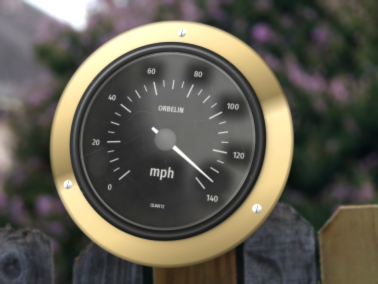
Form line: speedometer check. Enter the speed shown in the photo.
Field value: 135 mph
